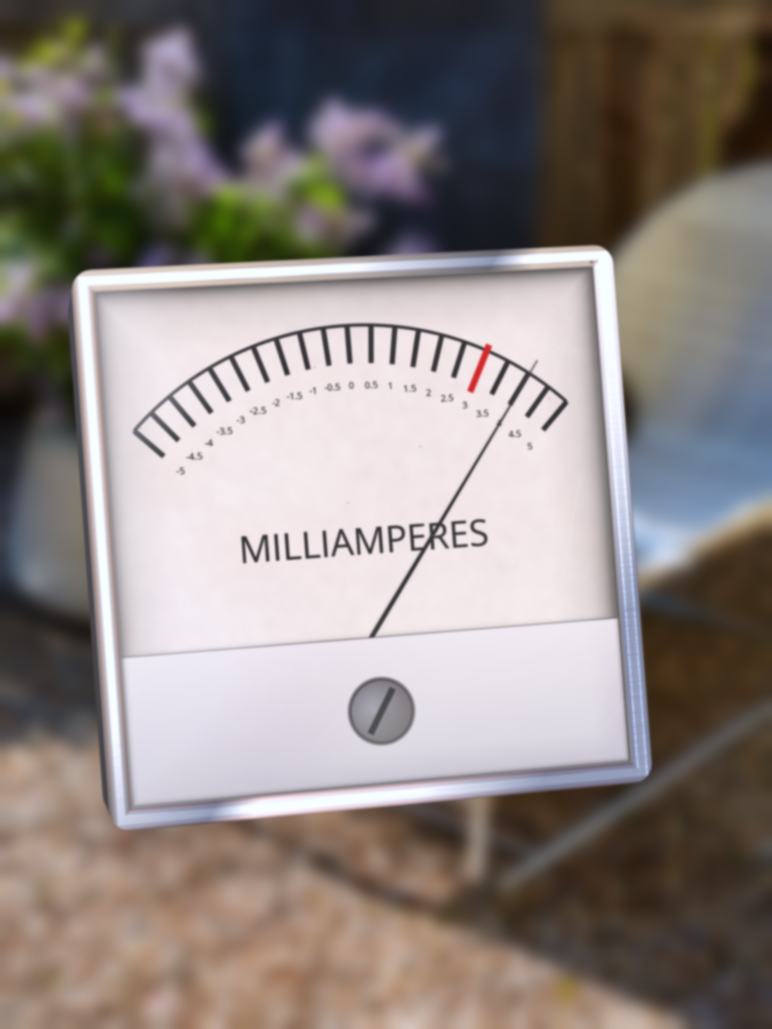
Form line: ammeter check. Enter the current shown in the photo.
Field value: 4 mA
